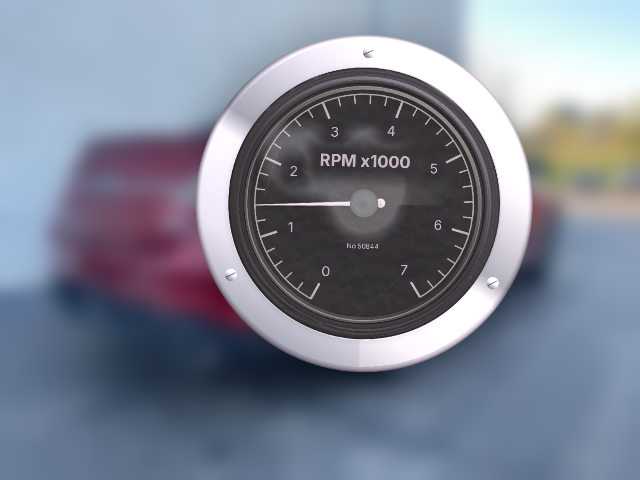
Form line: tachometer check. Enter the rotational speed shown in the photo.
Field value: 1400 rpm
